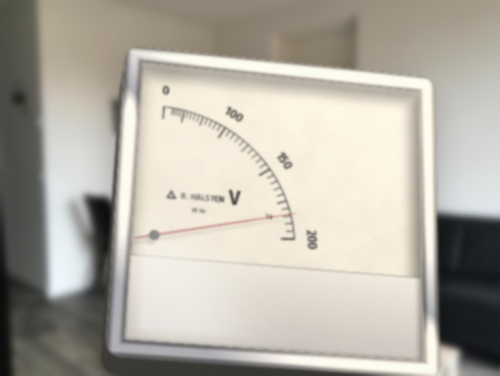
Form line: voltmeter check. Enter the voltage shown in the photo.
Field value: 185 V
